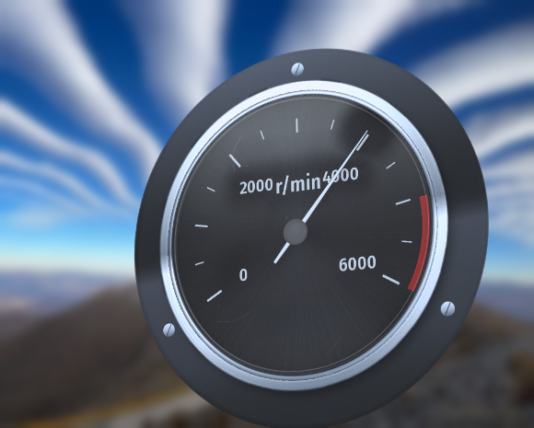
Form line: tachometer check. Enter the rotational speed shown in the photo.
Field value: 4000 rpm
